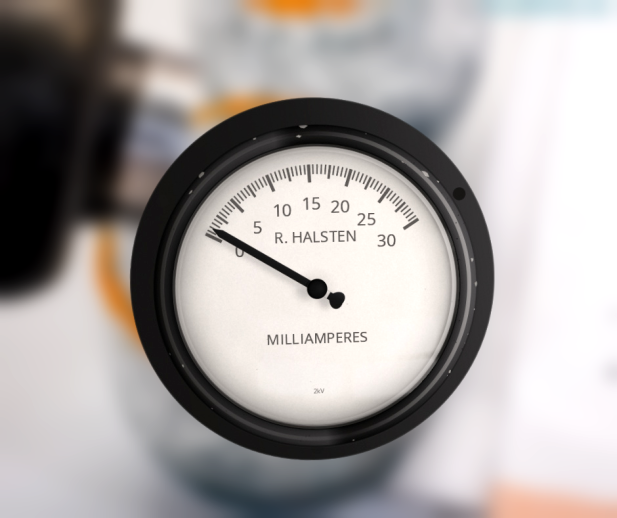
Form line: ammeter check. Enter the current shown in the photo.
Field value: 1 mA
